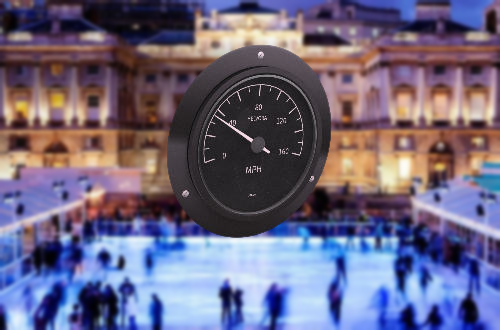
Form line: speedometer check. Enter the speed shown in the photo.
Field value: 35 mph
